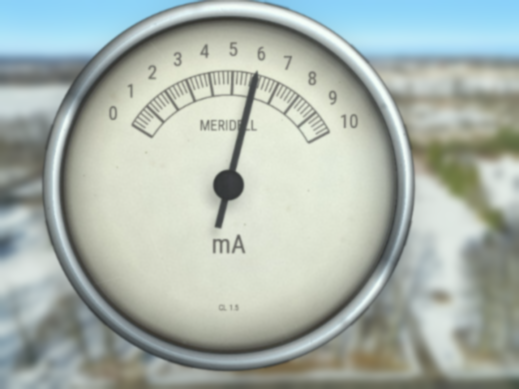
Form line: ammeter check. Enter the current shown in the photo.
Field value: 6 mA
